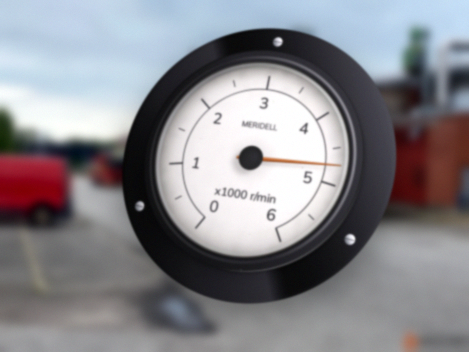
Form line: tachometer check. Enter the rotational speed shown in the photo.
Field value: 4750 rpm
